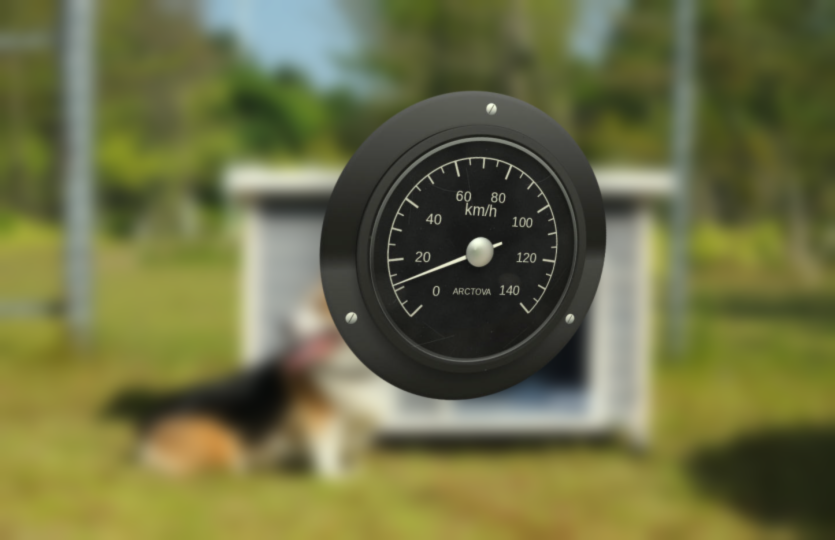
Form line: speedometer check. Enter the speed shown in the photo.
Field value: 12.5 km/h
